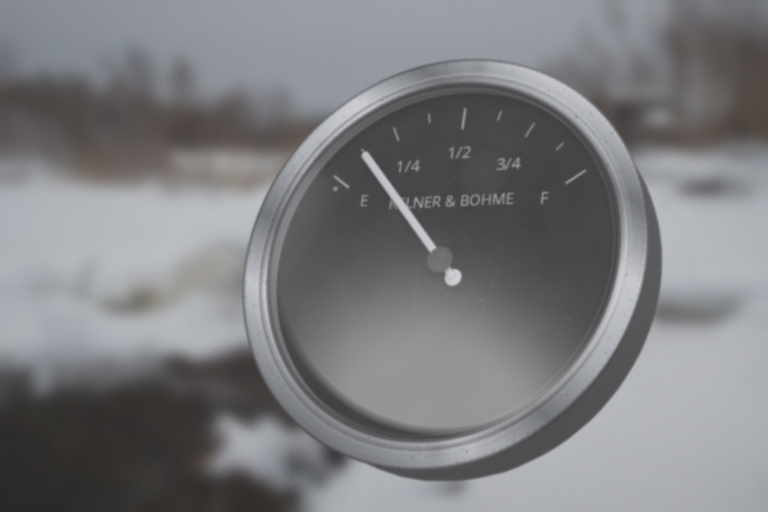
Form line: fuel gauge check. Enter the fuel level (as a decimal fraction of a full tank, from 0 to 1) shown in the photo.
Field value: 0.125
